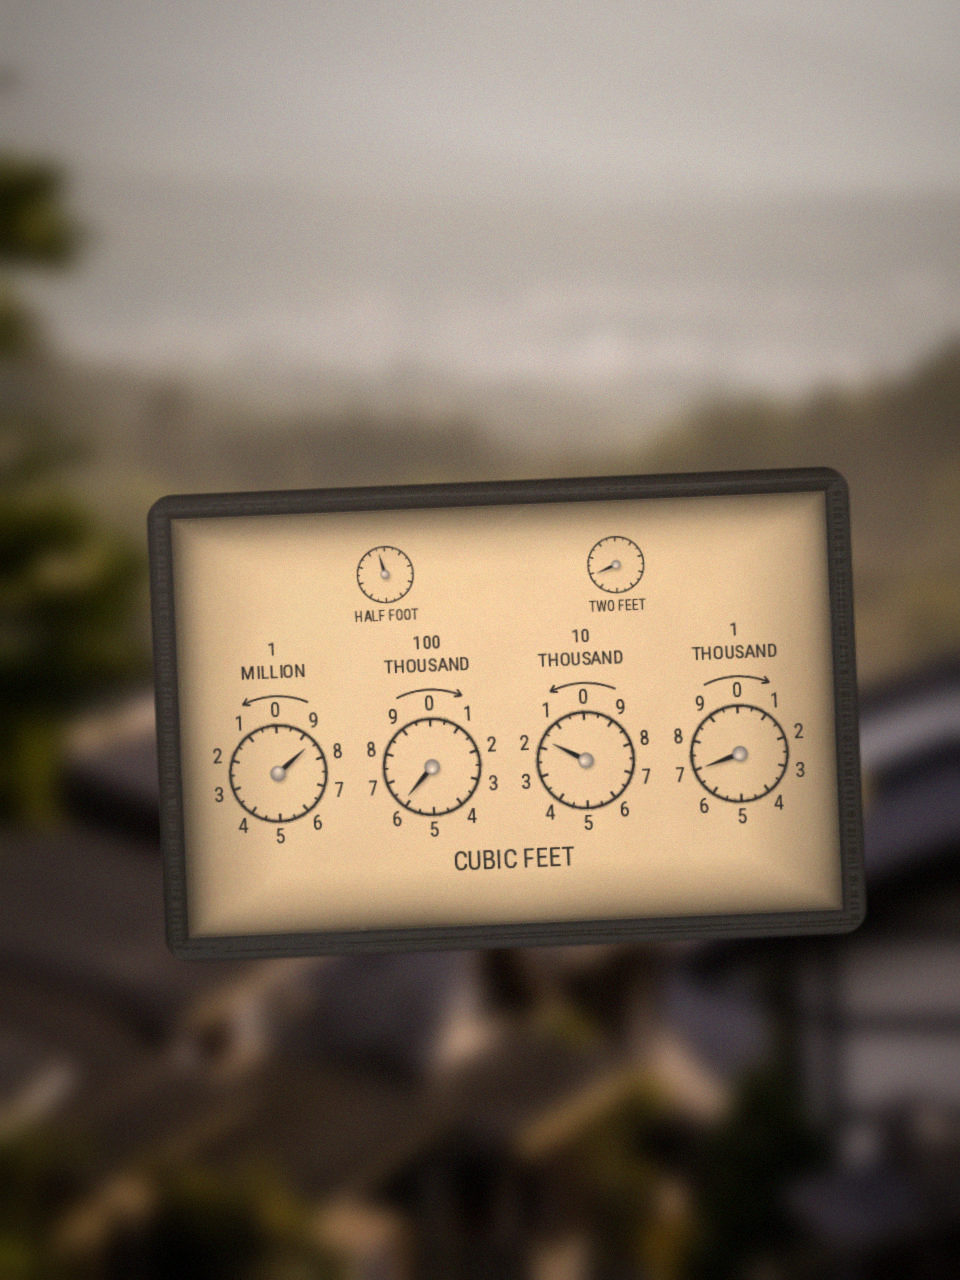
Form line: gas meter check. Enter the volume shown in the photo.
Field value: 861700 ft³
